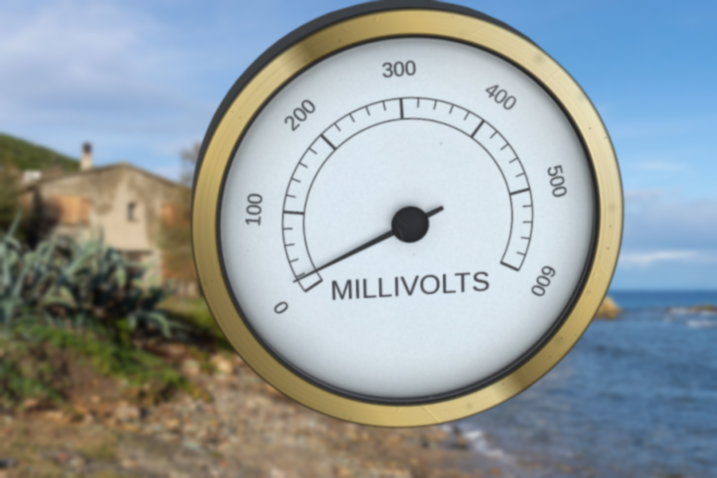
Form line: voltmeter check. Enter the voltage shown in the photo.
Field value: 20 mV
